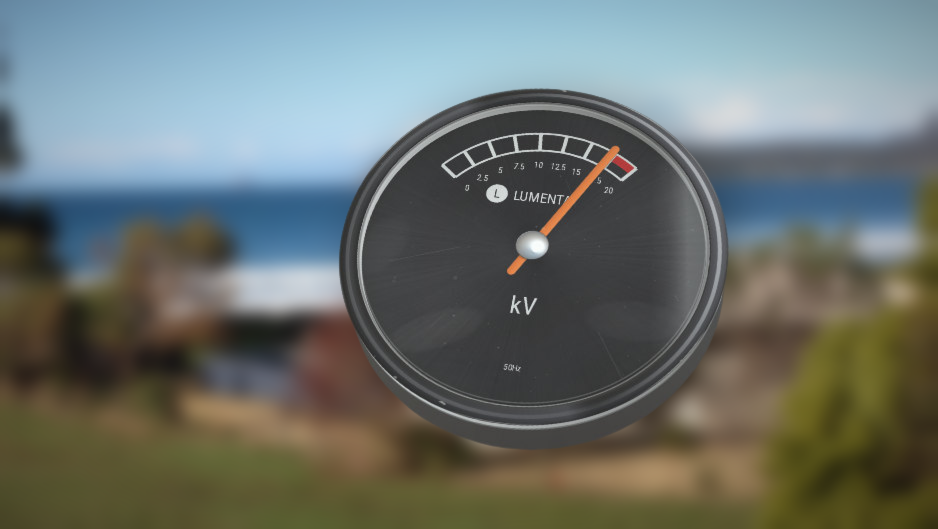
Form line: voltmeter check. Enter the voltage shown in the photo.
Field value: 17.5 kV
